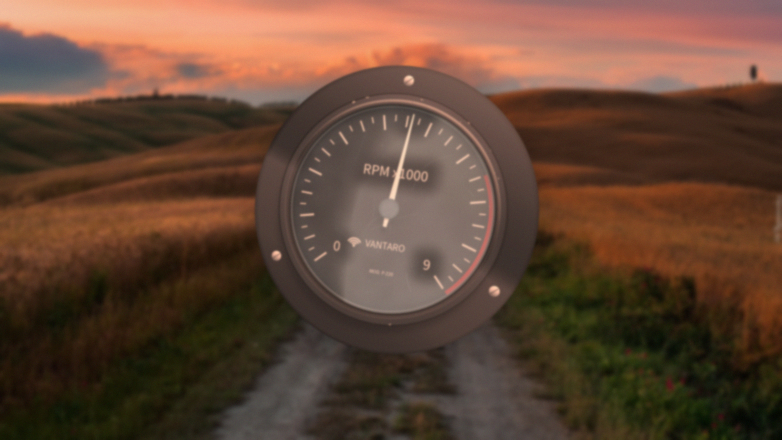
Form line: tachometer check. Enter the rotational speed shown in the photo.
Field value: 4625 rpm
